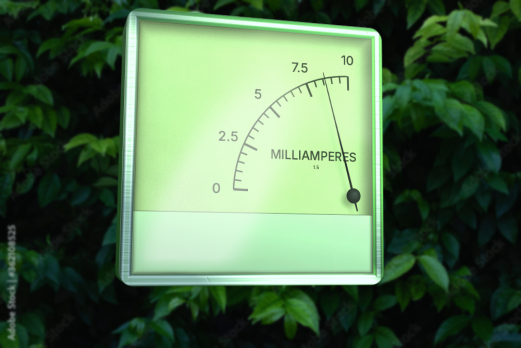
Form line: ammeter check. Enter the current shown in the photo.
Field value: 8.5 mA
